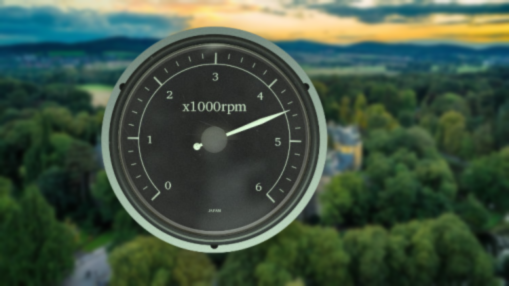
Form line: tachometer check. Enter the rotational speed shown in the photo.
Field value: 4500 rpm
